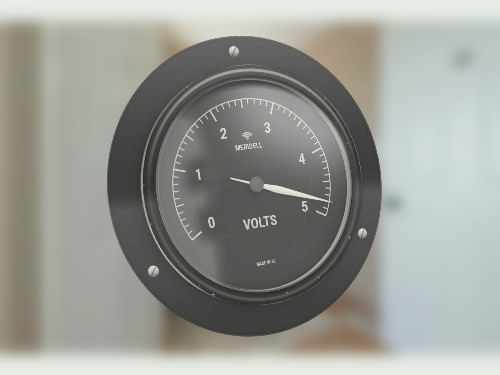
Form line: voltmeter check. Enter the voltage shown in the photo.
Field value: 4.8 V
